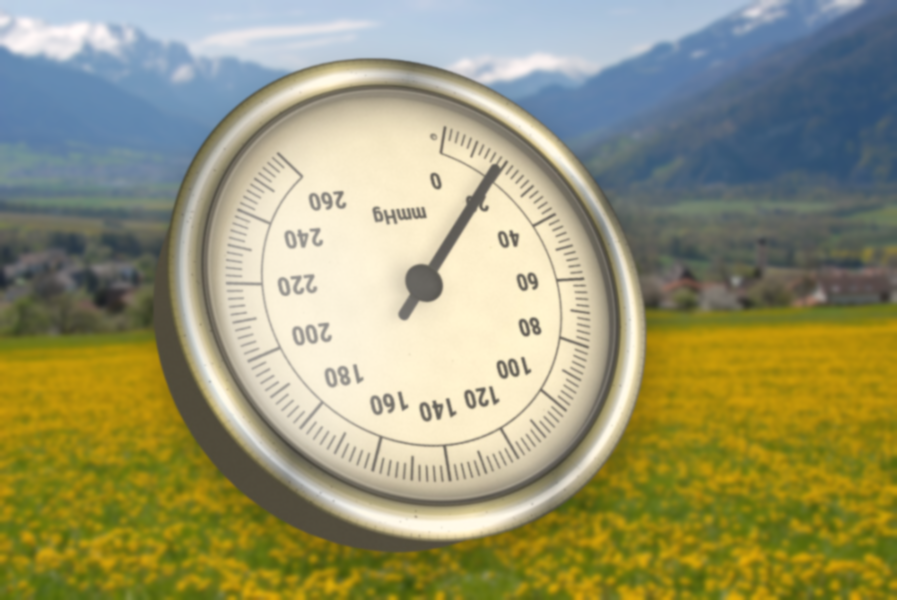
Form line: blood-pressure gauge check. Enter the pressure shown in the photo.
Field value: 18 mmHg
